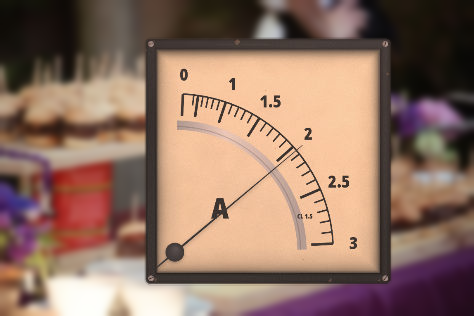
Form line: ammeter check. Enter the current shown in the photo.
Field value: 2.05 A
